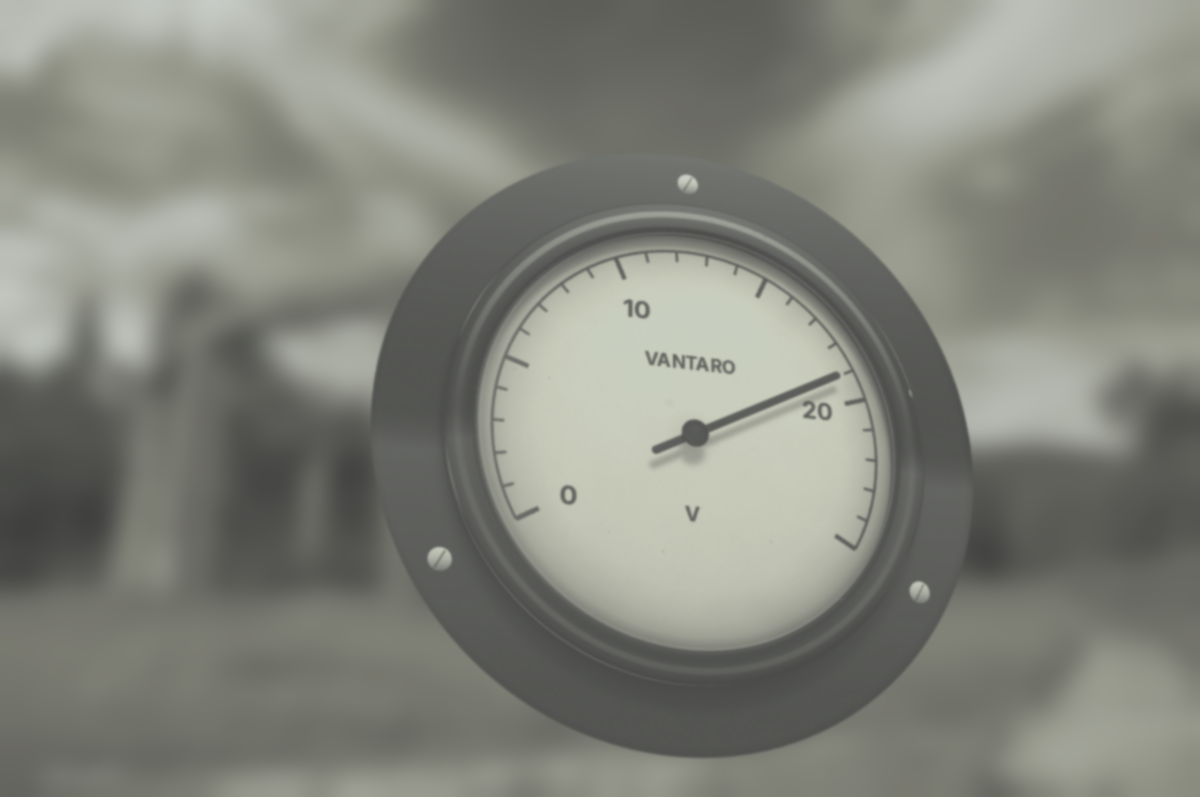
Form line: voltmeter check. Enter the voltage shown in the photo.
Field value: 19 V
